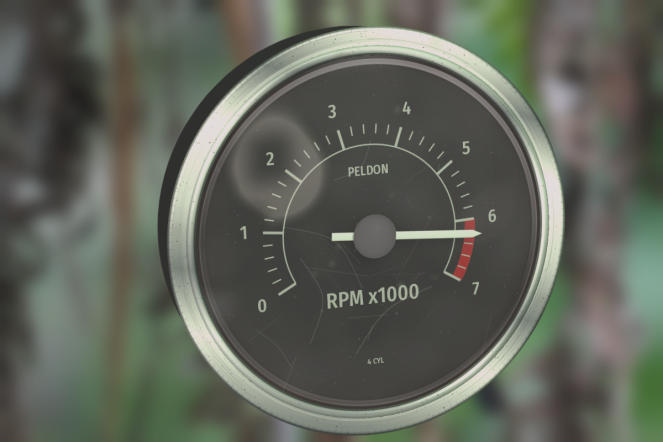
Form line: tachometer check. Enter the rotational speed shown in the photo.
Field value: 6200 rpm
